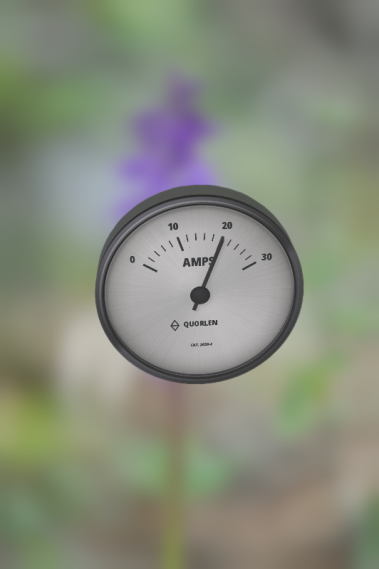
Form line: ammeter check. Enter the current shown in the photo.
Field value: 20 A
